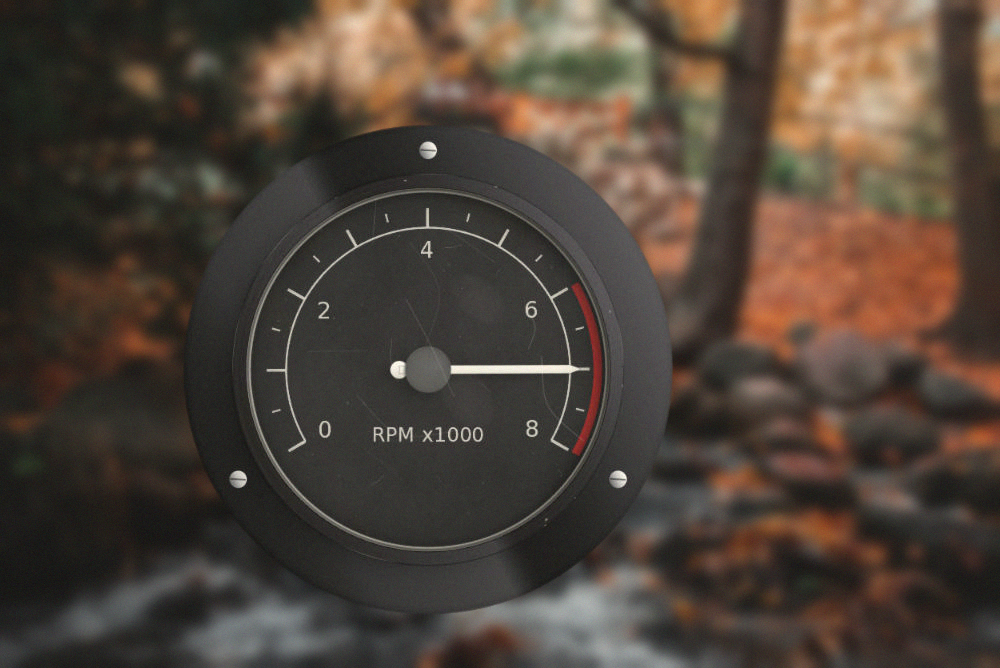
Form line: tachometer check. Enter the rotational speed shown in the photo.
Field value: 7000 rpm
